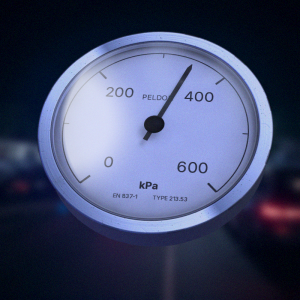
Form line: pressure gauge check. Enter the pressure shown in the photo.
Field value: 350 kPa
